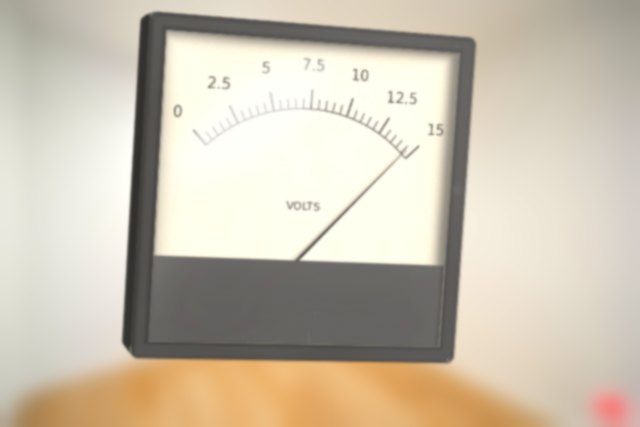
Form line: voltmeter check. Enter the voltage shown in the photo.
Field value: 14.5 V
